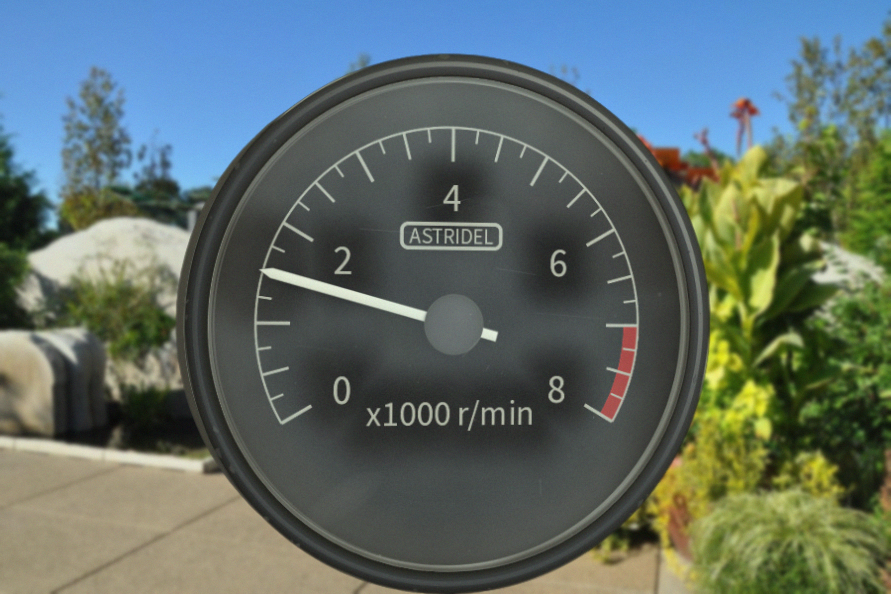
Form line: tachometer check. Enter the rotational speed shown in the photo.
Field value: 1500 rpm
